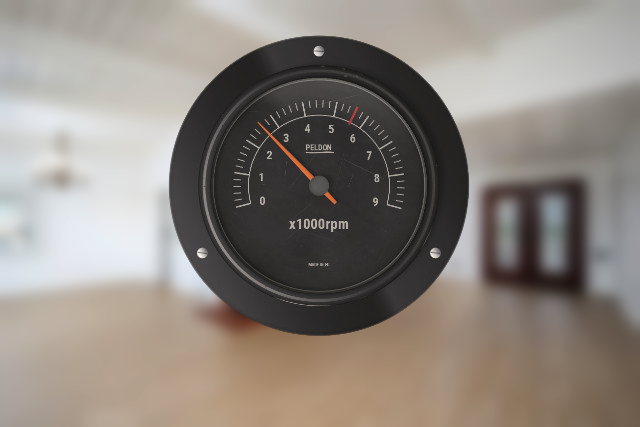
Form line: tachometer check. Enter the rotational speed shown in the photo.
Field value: 2600 rpm
